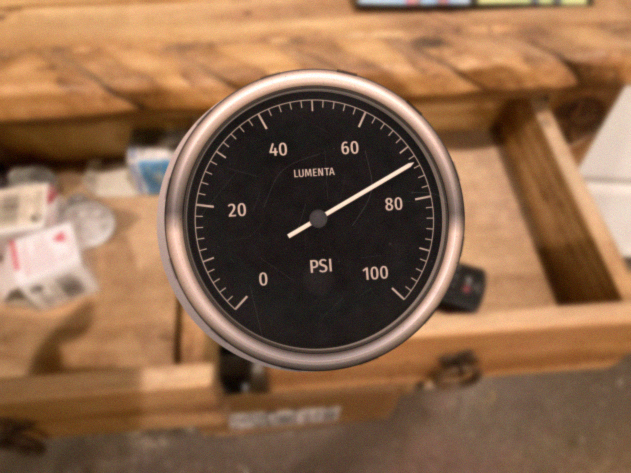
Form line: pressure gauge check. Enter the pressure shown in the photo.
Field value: 73 psi
